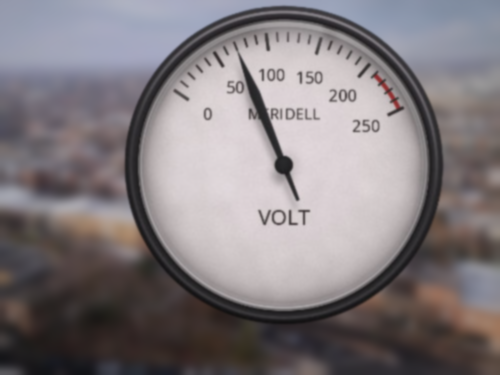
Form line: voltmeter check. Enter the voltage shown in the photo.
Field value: 70 V
